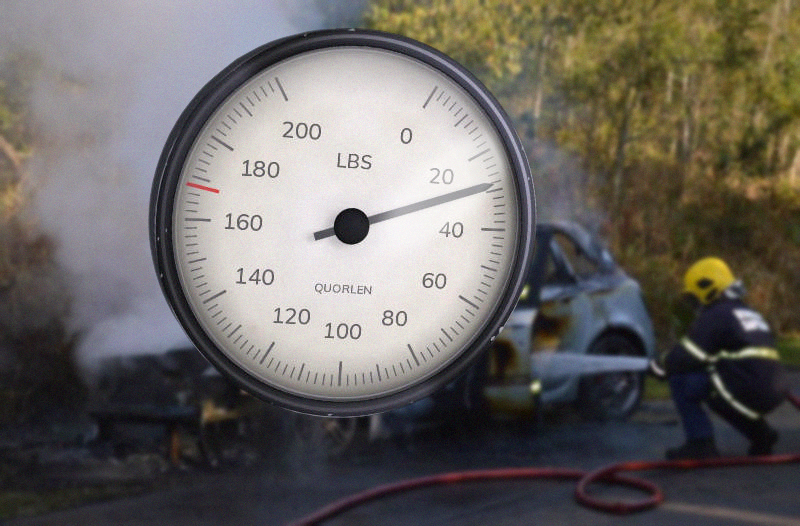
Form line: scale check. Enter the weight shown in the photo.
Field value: 28 lb
